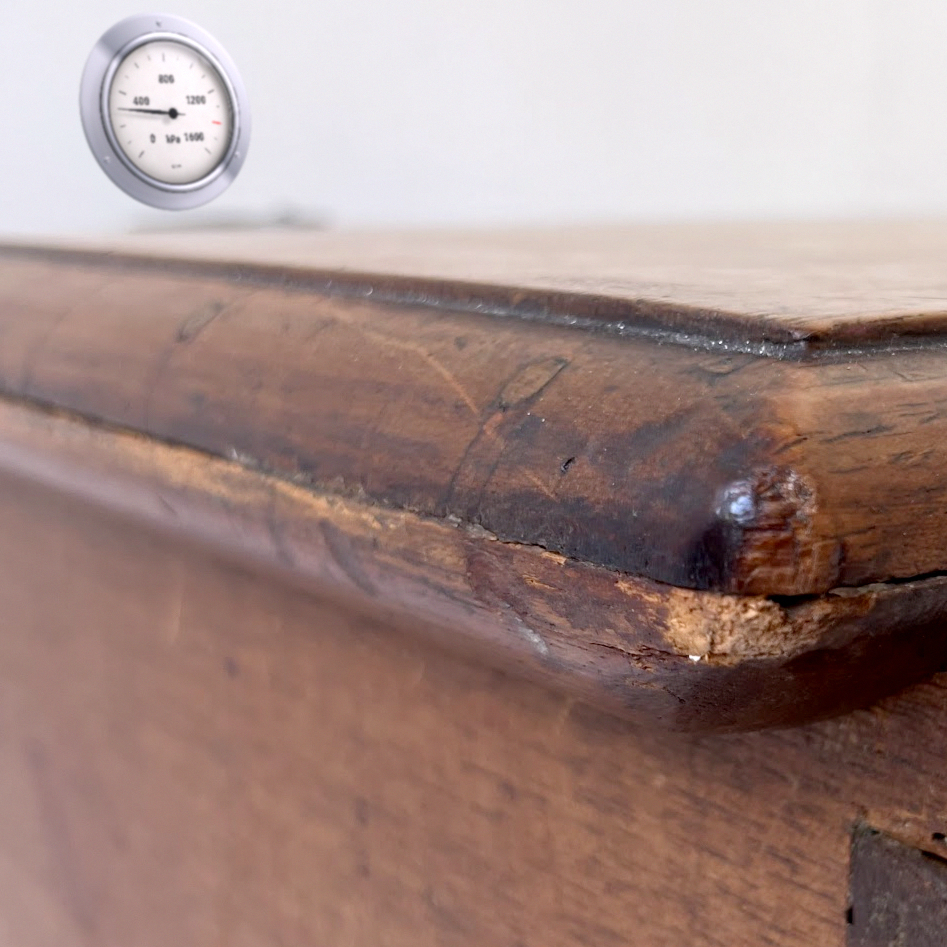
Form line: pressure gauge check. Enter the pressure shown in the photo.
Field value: 300 kPa
